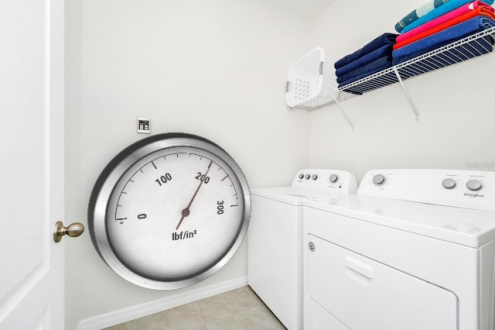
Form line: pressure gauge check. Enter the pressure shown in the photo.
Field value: 200 psi
